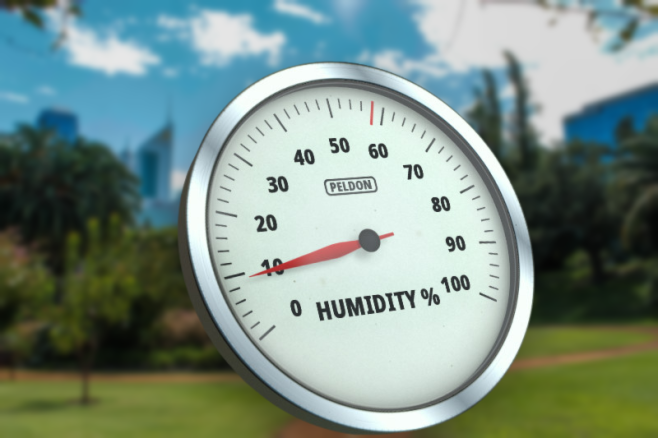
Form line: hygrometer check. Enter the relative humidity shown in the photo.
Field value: 9 %
